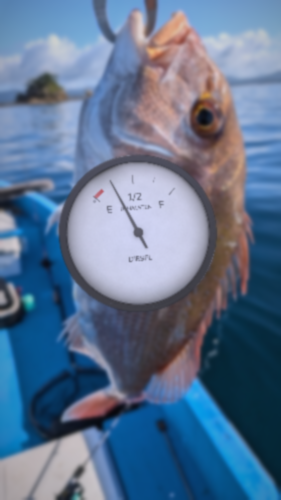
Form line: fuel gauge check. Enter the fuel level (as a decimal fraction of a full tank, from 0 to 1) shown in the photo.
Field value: 0.25
